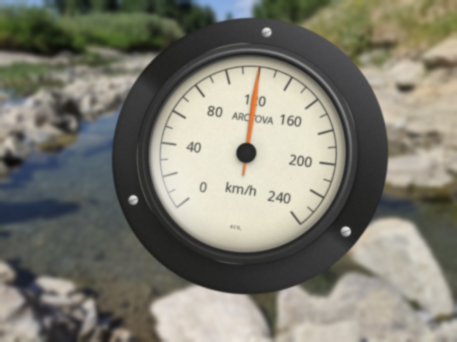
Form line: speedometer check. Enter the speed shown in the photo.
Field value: 120 km/h
